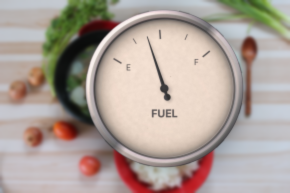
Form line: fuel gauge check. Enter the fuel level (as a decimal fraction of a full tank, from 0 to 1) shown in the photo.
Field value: 0.375
